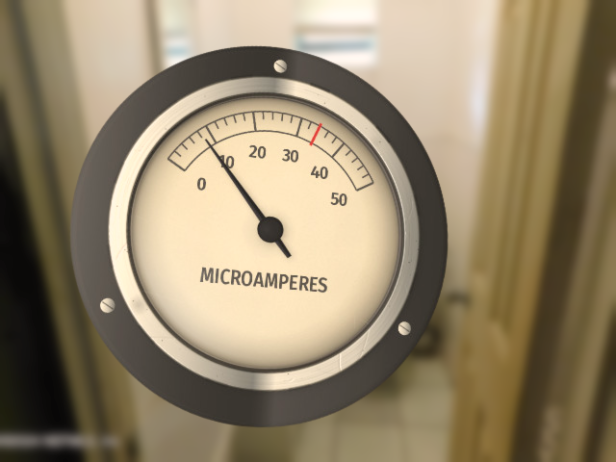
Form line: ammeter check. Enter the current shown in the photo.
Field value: 8 µA
